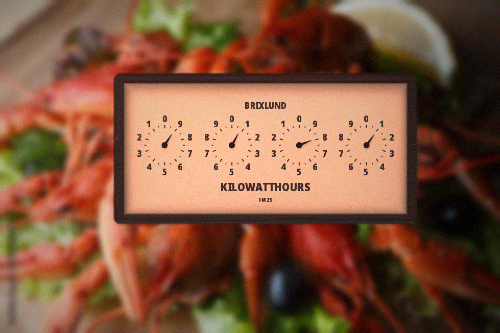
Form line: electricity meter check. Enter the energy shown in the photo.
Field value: 9081 kWh
